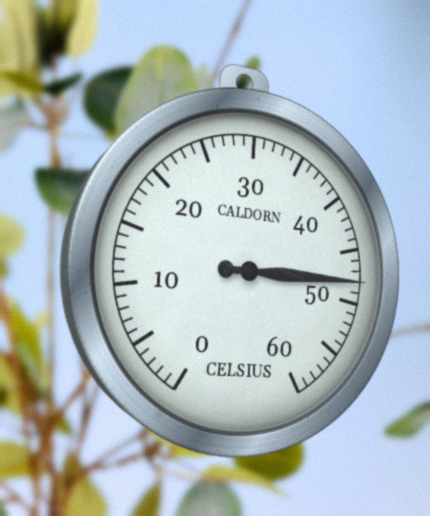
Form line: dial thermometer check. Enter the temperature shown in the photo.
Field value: 48 °C
